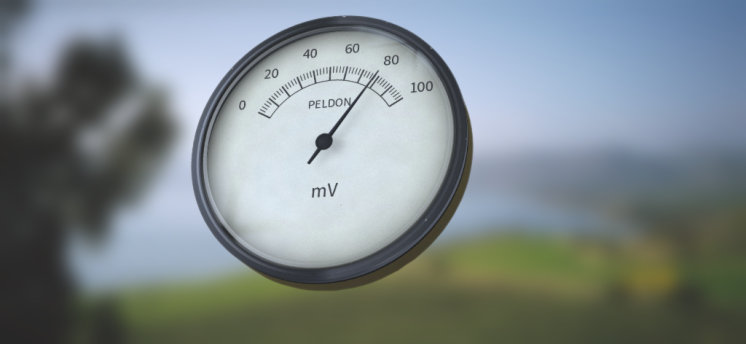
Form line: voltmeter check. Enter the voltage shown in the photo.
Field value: 80 mV
